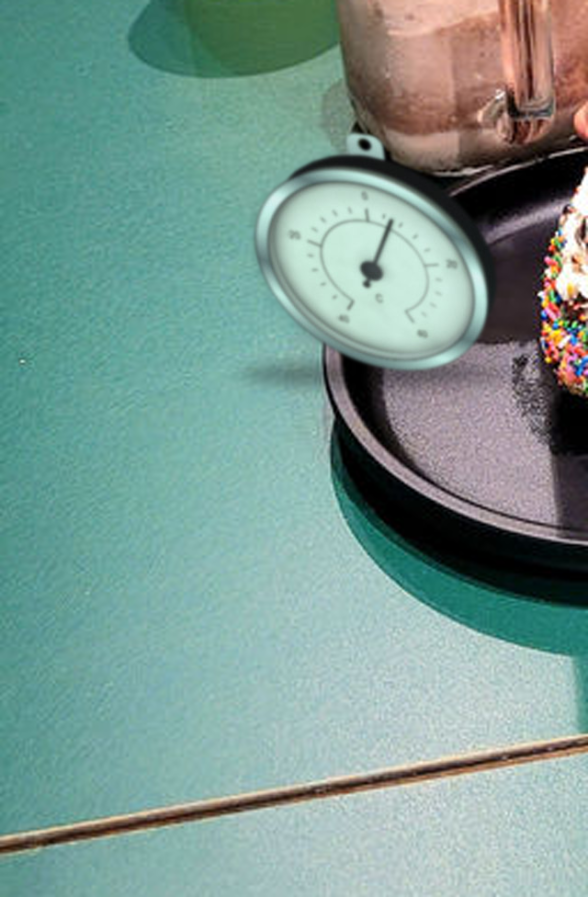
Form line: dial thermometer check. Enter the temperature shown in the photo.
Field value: 6 °C
